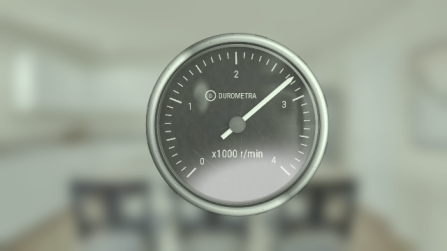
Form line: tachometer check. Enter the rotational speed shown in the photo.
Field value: 2750 rpm
